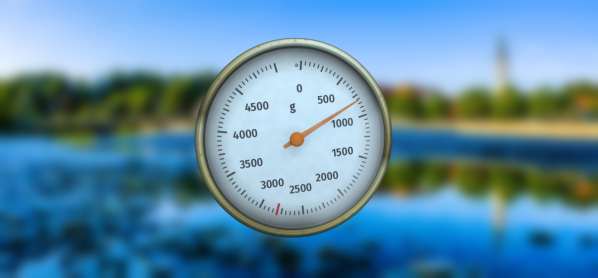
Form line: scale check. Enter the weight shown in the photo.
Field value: 800 g
